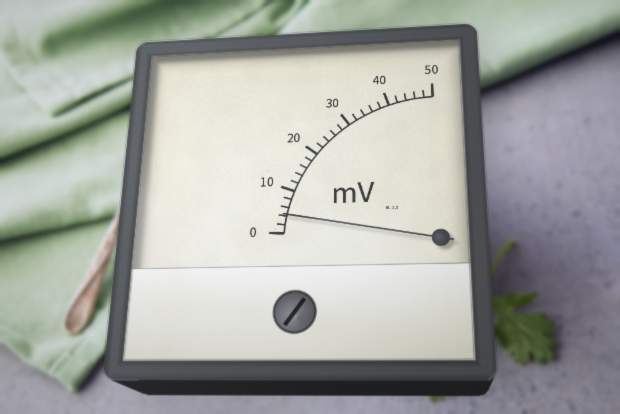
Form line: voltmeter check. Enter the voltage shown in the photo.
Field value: 4 mV
